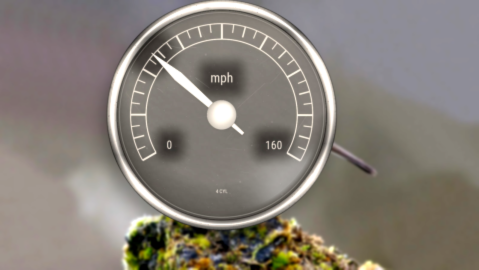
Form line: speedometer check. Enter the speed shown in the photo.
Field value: 47.5 mph
